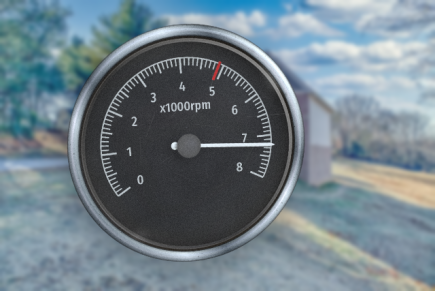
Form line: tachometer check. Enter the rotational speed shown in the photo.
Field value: 7200 rpm
